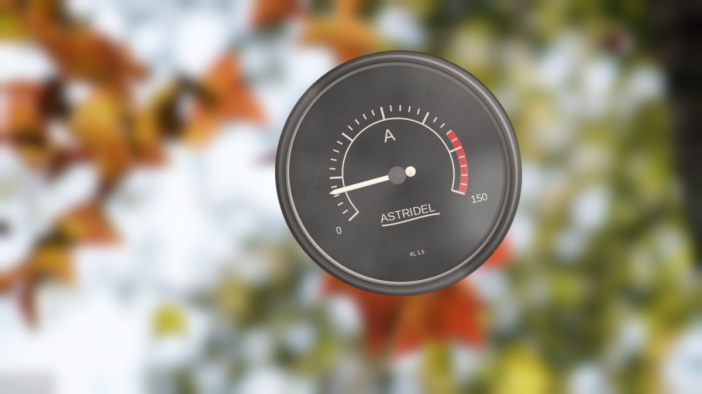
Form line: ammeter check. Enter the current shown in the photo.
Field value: 17.5 A
